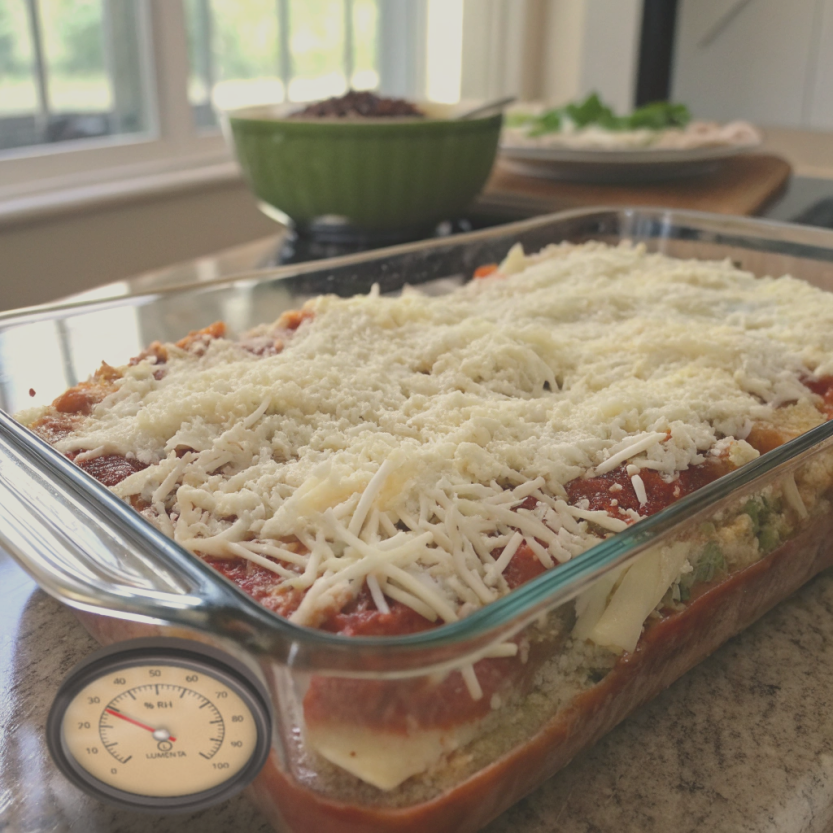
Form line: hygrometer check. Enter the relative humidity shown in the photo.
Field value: 30 %
